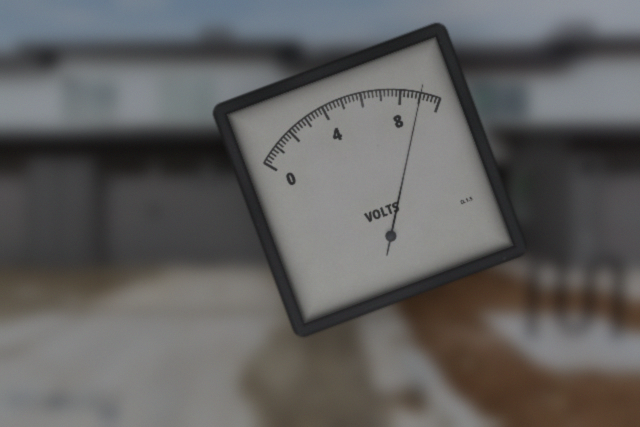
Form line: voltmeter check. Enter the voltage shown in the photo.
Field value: 9 V
